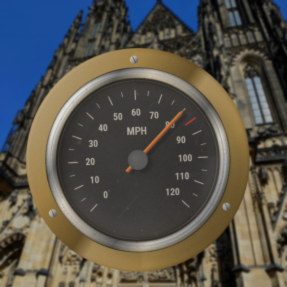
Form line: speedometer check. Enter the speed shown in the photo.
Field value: 80 mph
